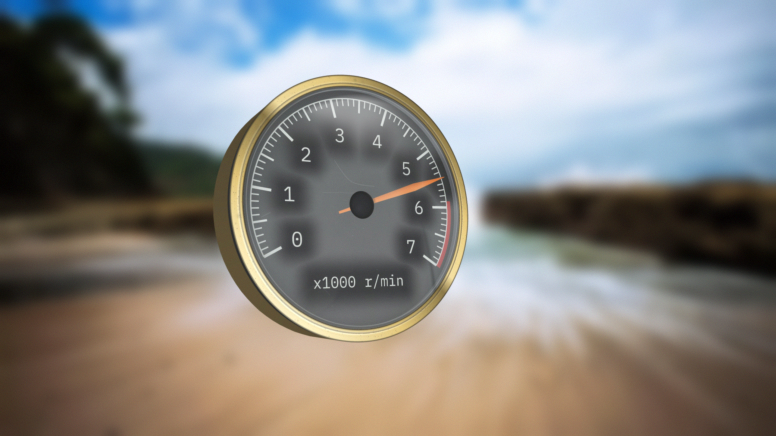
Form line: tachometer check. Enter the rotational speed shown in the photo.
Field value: 5500 rpm
